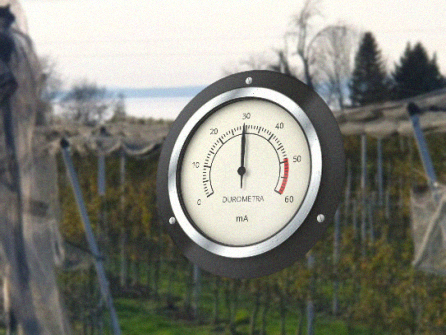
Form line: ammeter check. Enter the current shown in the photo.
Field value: 30 mA
